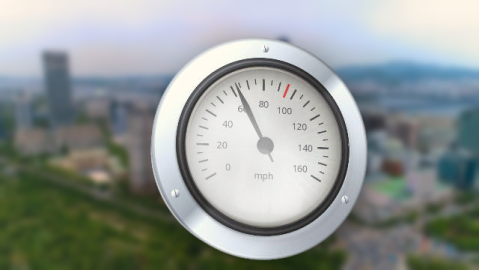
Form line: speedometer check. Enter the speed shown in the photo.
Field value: 62.5 mph
